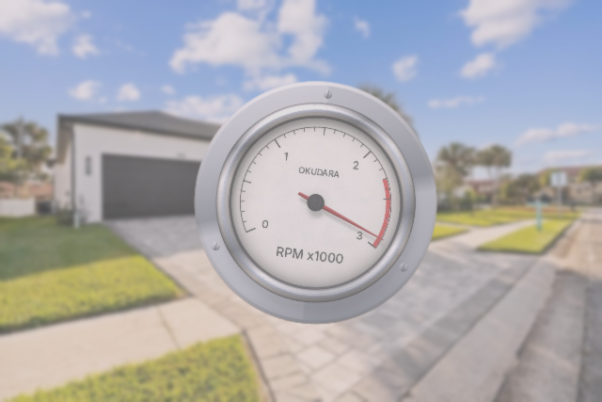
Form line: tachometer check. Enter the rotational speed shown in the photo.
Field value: 2900 rpm
